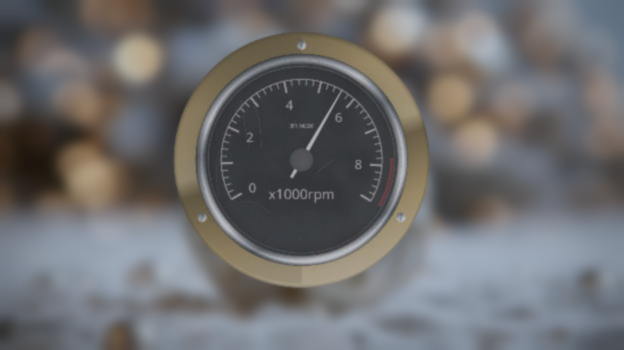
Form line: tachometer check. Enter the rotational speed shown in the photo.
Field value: 5600 rpm
